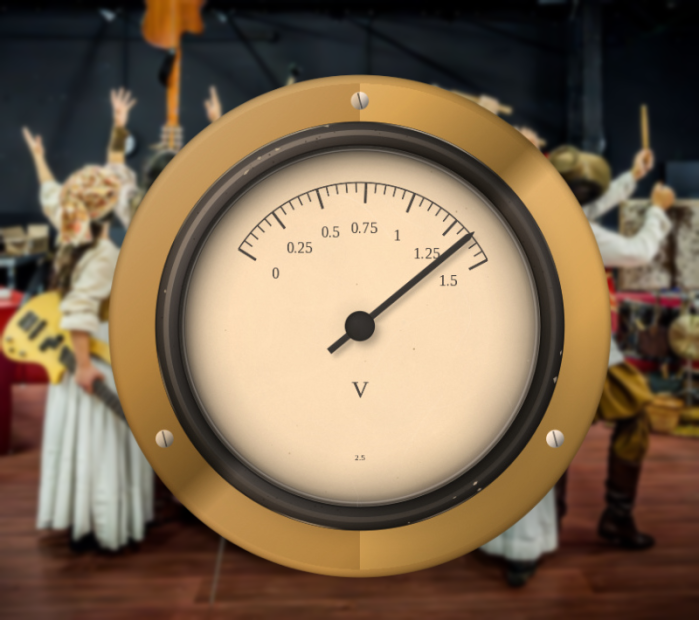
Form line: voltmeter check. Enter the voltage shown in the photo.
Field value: 1.35 V
